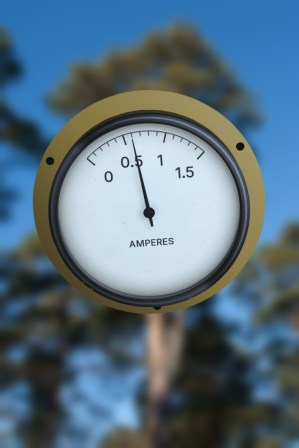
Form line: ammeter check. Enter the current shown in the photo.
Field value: 0.6 A
